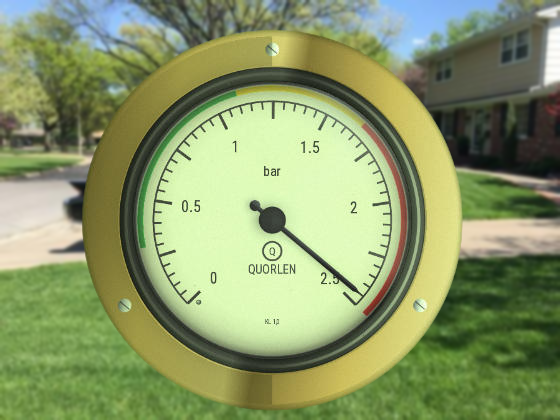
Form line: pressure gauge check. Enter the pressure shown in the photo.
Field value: 2.45 bar
